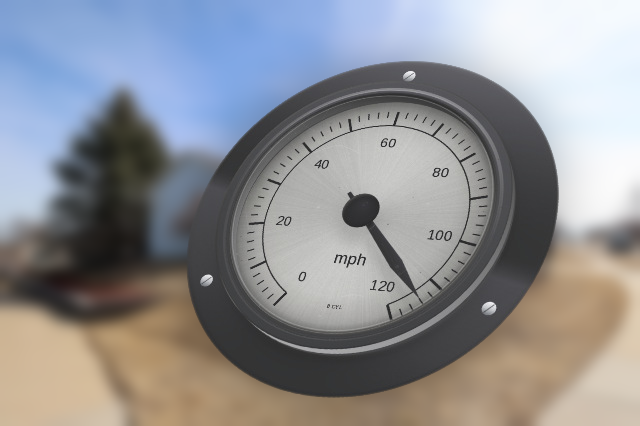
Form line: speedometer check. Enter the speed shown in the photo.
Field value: 114 mph
